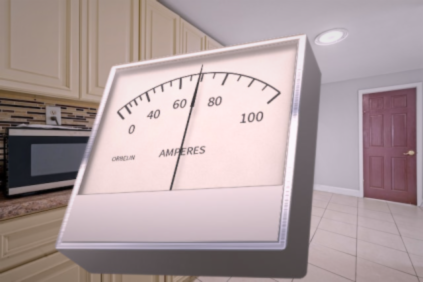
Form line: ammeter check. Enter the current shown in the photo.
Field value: 70 A
